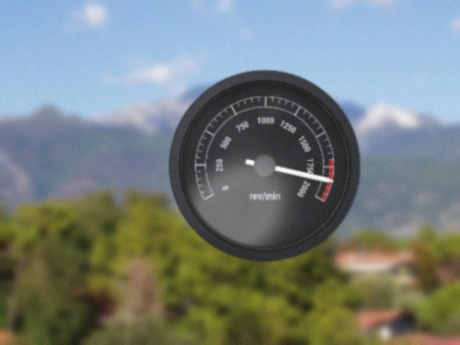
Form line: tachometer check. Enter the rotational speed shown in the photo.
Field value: 1850 rpm
